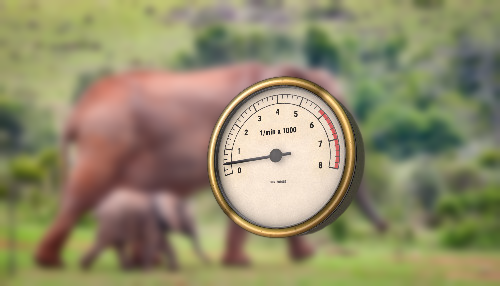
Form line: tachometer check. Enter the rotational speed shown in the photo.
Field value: 400 rpm
